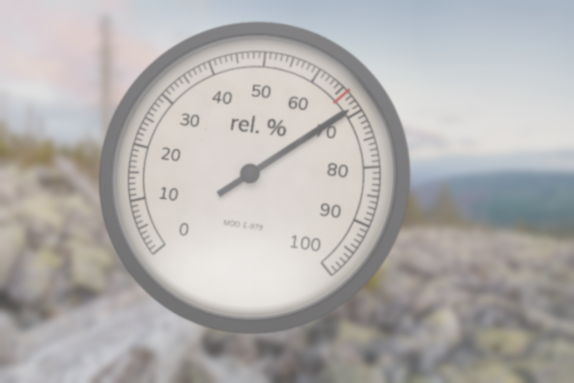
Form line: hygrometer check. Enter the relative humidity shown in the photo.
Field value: 69 %
